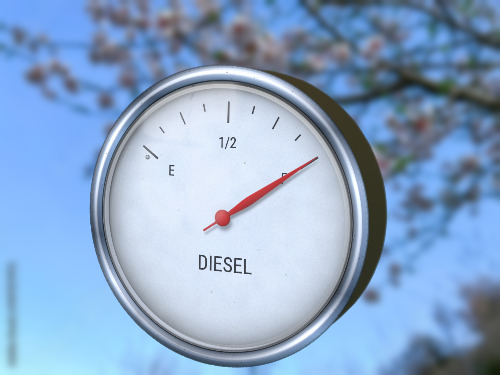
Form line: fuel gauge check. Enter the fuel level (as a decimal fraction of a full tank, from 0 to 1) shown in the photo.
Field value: 1
